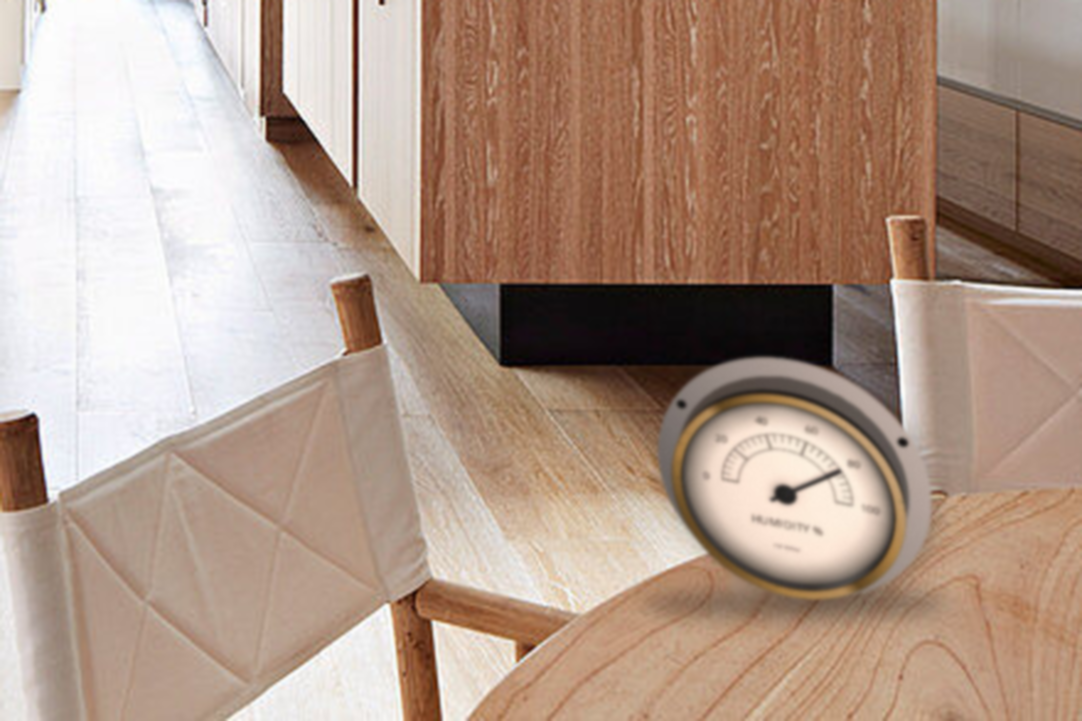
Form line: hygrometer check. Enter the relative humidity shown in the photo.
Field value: 80 %
